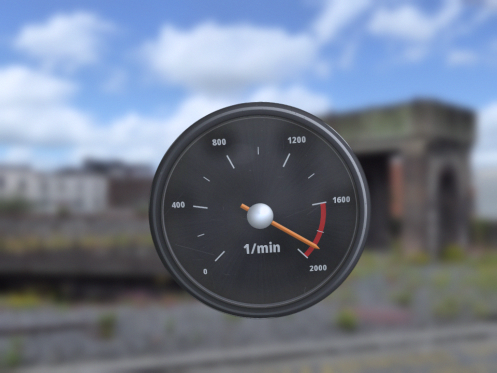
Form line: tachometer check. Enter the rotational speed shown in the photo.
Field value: 1900 rpm
